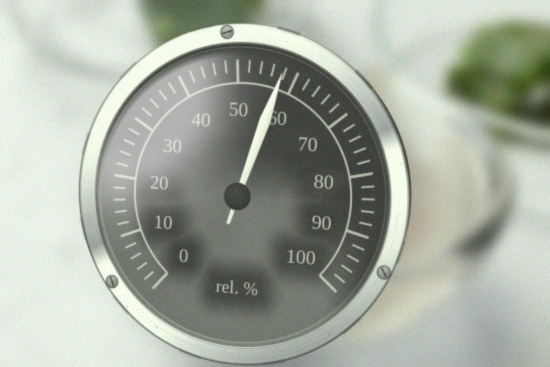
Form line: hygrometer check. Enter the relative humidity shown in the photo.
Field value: 58 %
